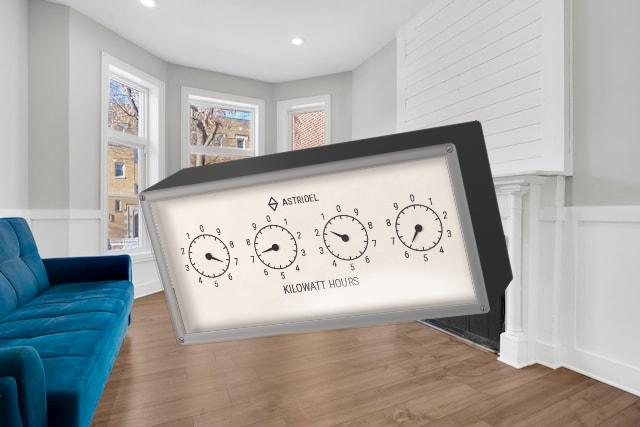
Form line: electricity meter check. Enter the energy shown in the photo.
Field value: 6716 kWh
